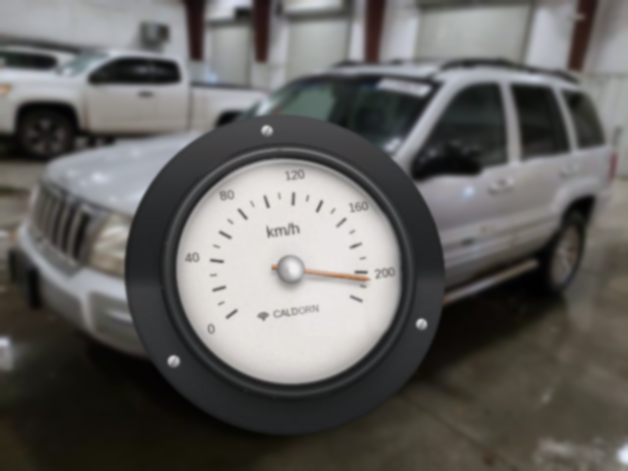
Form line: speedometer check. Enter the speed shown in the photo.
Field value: 205 km/h
